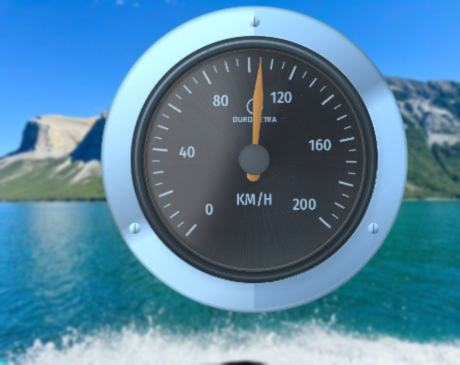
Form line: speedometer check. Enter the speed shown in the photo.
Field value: 105 km/h
